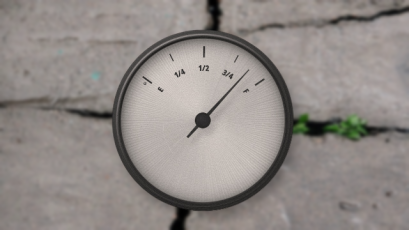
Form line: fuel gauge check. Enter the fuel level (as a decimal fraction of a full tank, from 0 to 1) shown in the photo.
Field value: 0.875
